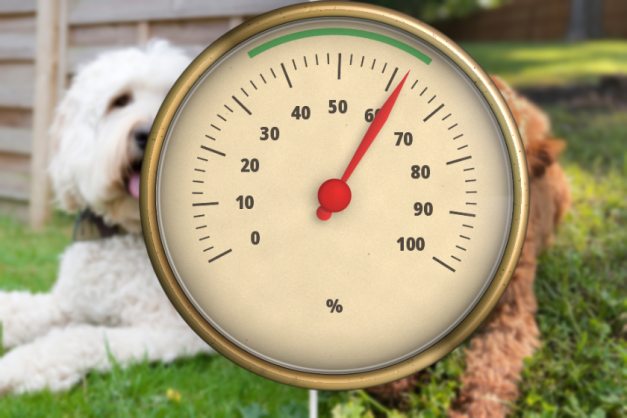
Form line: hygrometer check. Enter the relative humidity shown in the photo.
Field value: 62 %
